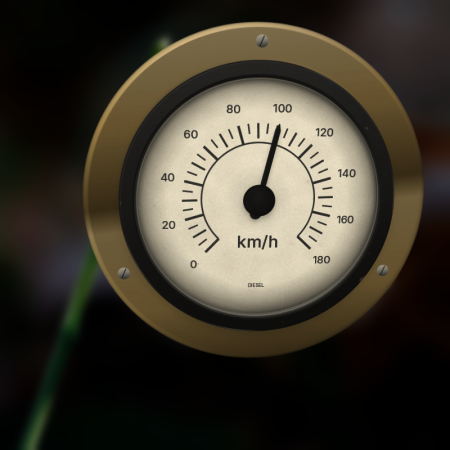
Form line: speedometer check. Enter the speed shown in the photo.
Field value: 100 km/h
